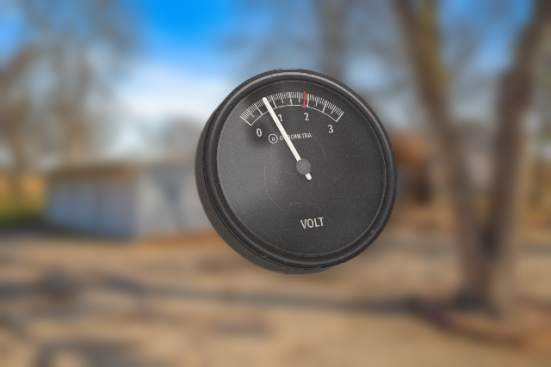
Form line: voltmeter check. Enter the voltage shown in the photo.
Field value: 0.75 V
